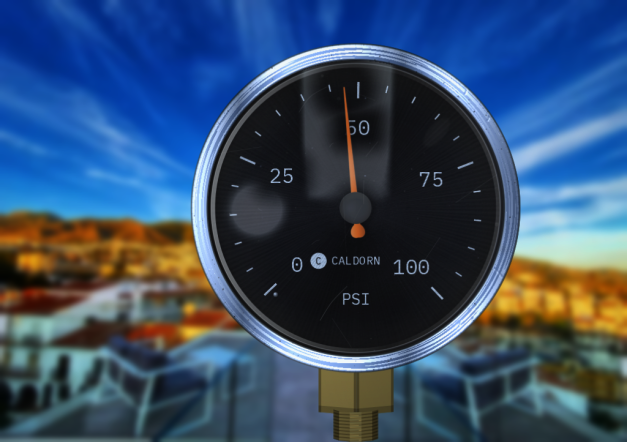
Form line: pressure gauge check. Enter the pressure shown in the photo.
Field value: 47.5 psi
